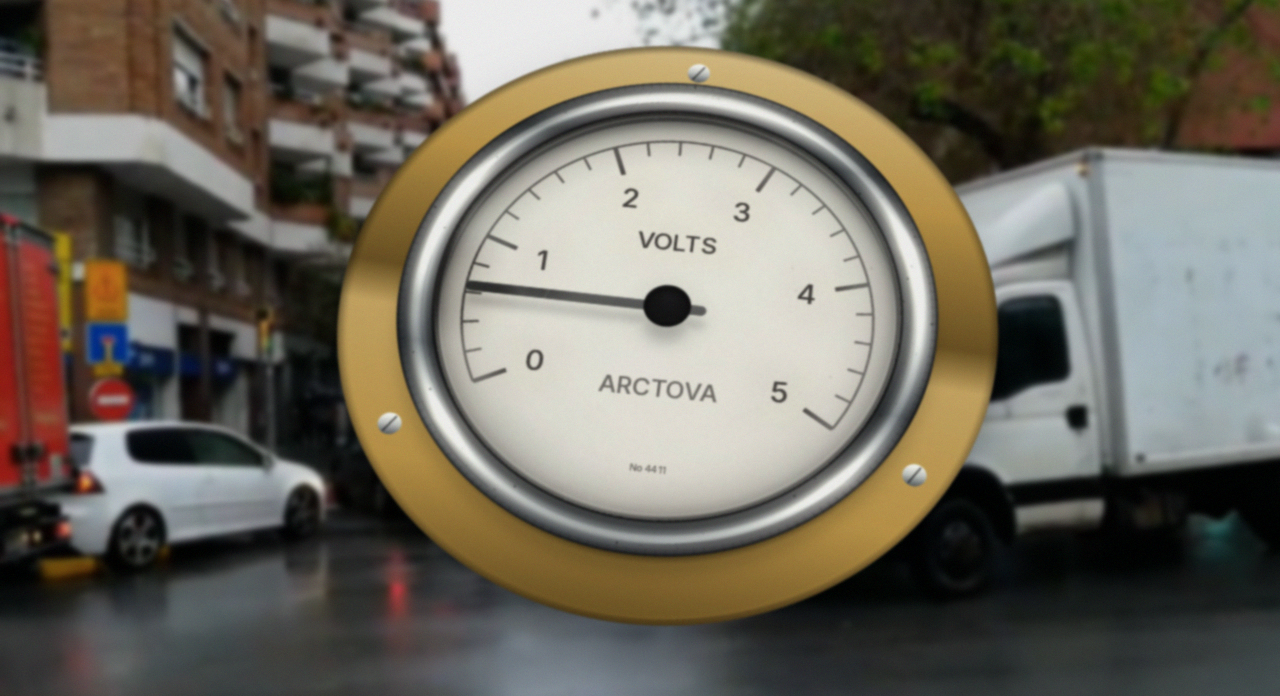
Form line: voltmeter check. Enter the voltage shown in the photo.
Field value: 0.6 V
